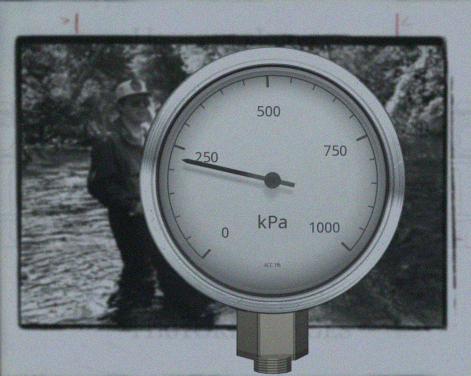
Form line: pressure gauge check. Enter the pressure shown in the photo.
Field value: 225 kPa
